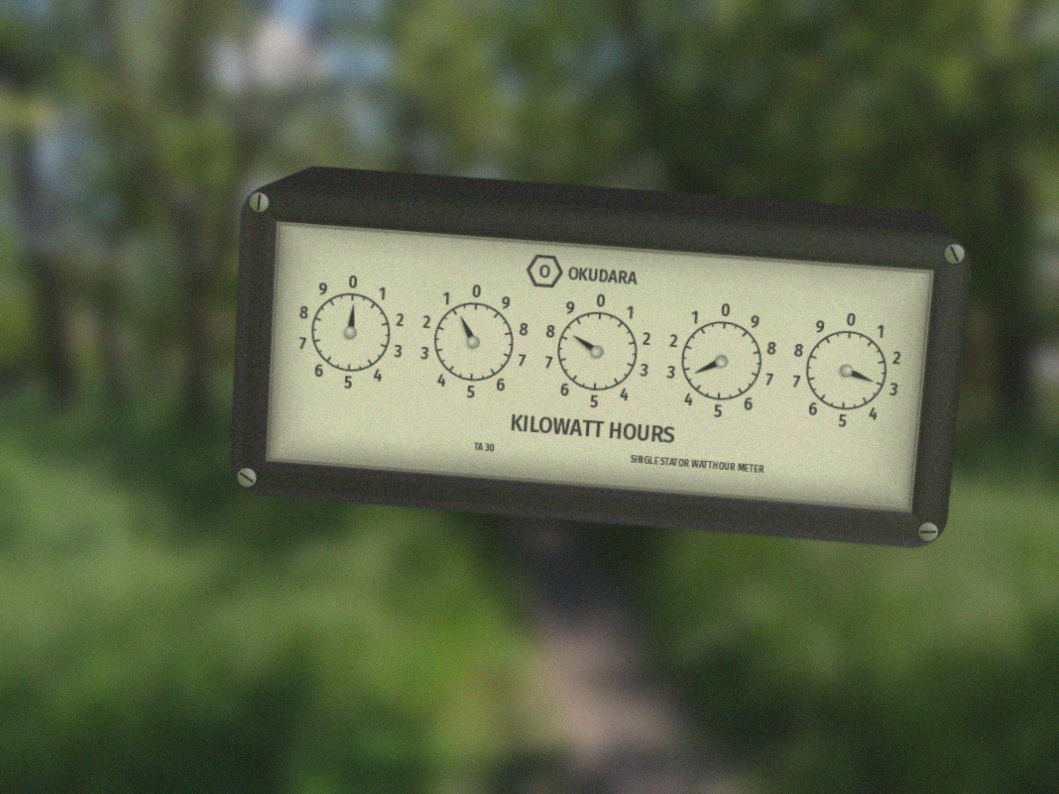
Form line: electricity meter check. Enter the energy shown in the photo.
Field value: 833 kWh
